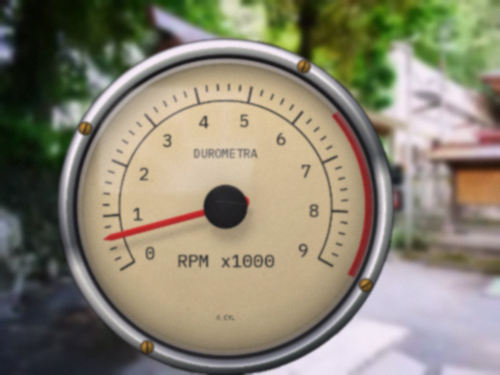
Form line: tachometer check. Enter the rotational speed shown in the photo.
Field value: 600 rpm
